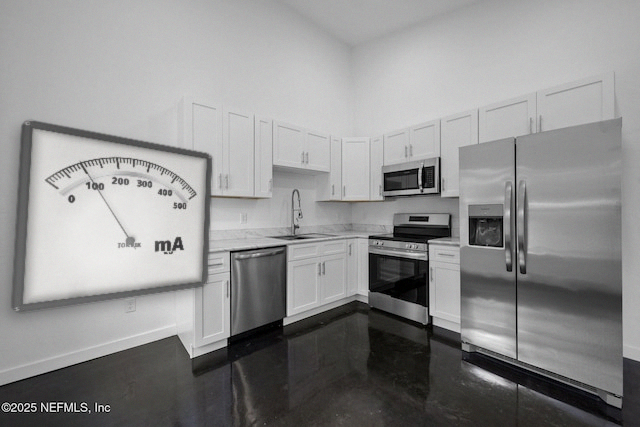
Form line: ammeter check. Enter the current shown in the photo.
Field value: 100 mA
